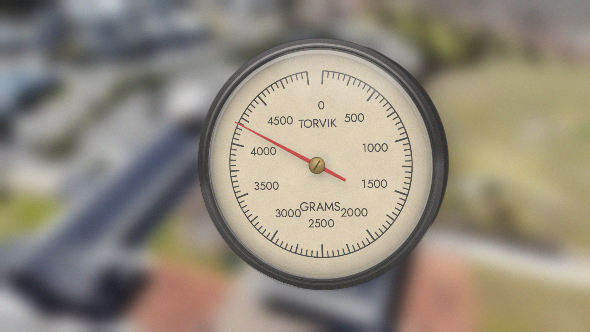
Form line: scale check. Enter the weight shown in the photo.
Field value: 4200 g
